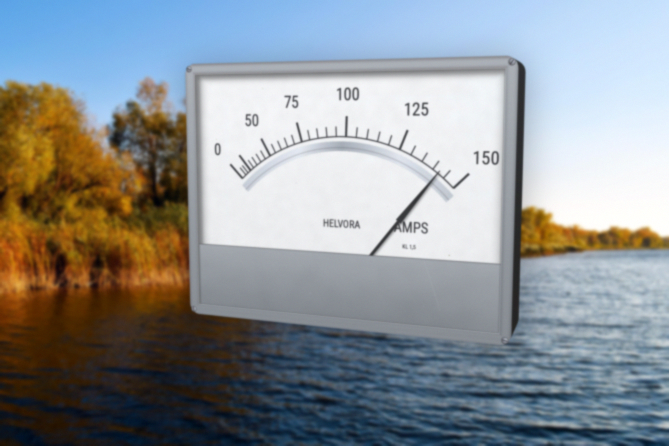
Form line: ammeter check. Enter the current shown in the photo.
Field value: 142.5 A
